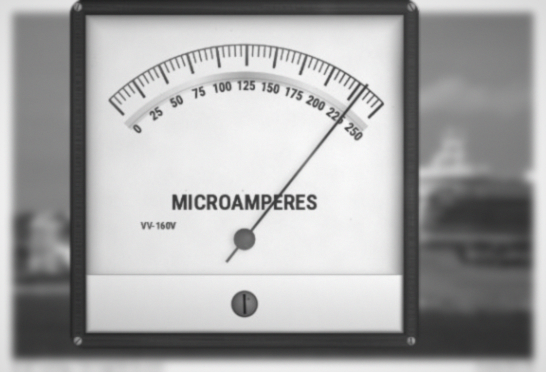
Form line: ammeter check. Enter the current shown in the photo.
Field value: 230 µA
